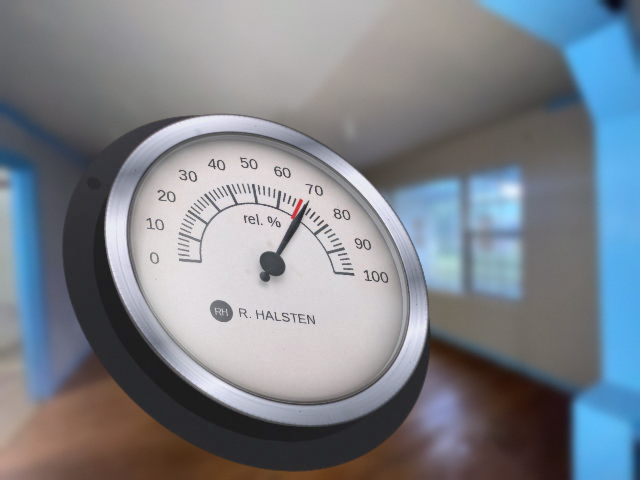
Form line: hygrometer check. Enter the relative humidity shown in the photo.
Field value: 70 %
